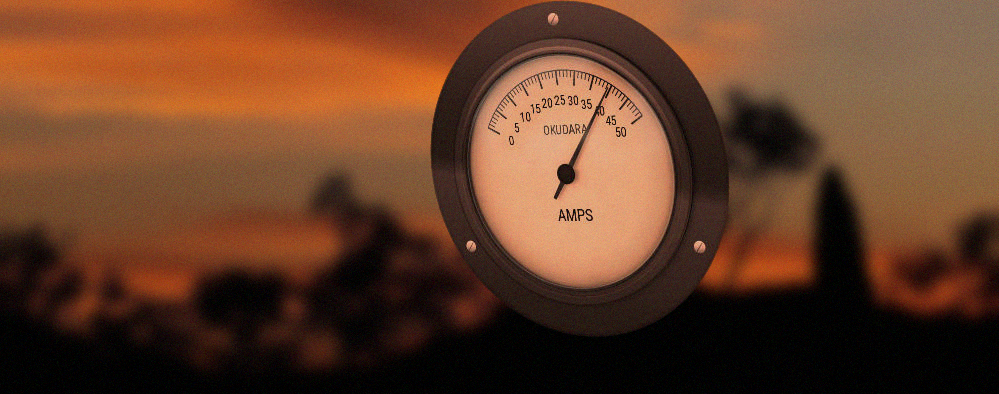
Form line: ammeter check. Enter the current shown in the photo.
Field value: 40 A
